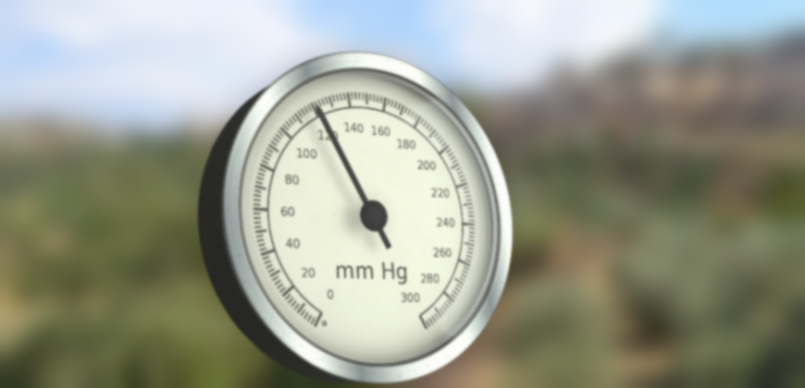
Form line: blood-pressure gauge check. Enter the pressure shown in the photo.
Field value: 120 mmHg
